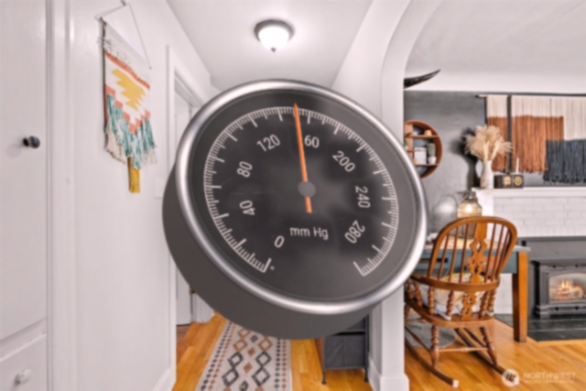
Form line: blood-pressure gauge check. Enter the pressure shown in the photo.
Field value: 150 mmHg
